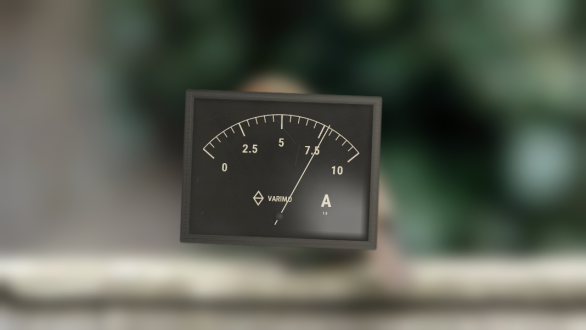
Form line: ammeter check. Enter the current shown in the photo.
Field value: 7.75 A
